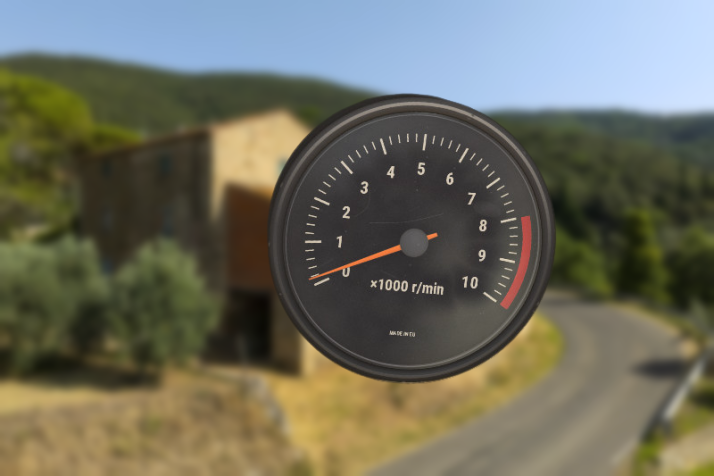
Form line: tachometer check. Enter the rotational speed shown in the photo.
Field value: 200 rpm
